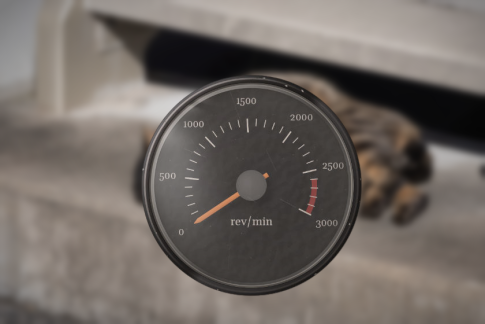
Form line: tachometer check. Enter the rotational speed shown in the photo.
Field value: 0 rpm
